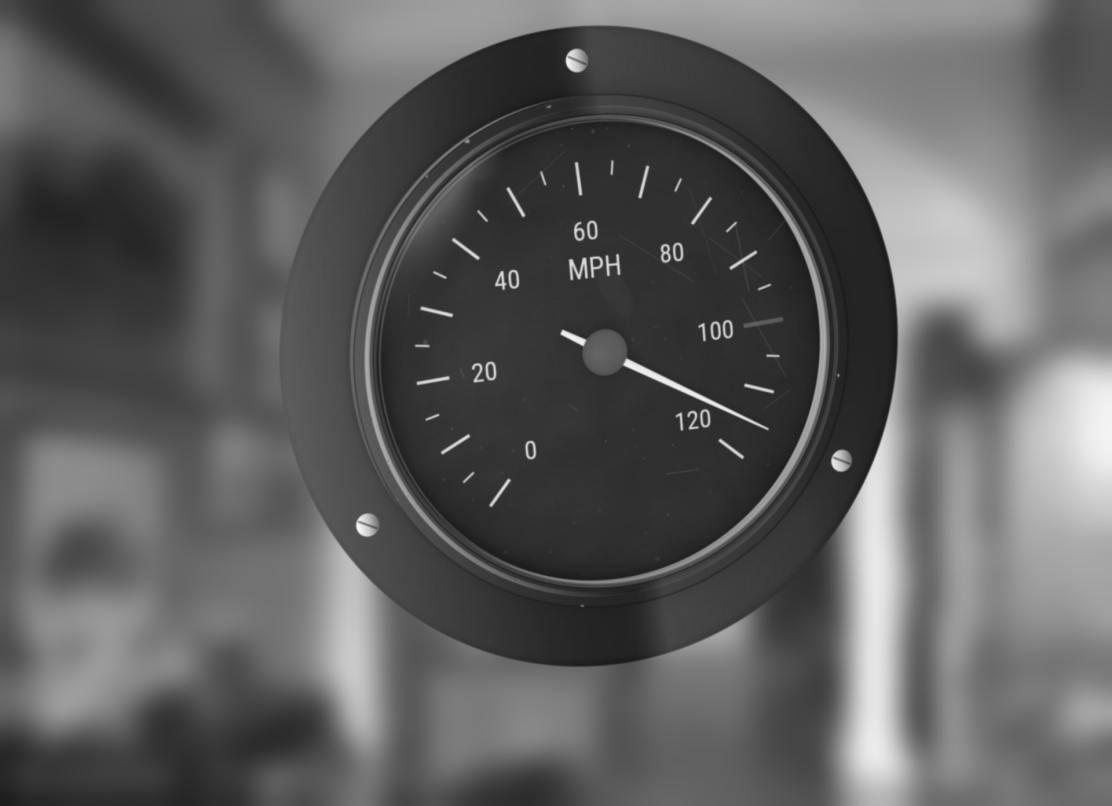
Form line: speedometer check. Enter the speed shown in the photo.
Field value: 115 mph
